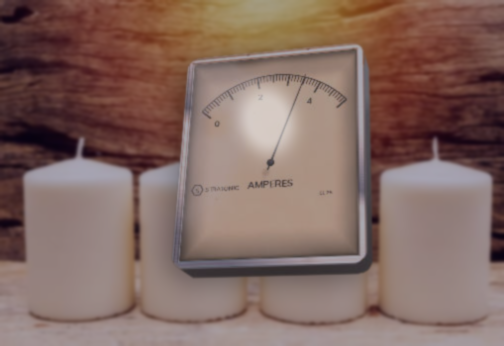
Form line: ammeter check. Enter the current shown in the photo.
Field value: 3.5 A
